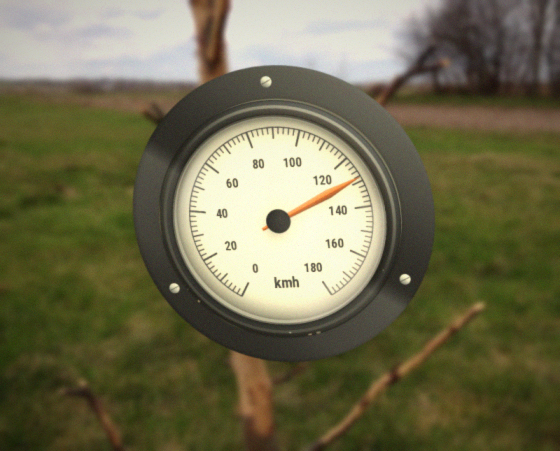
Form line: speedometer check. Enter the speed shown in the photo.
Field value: 128 km/h
